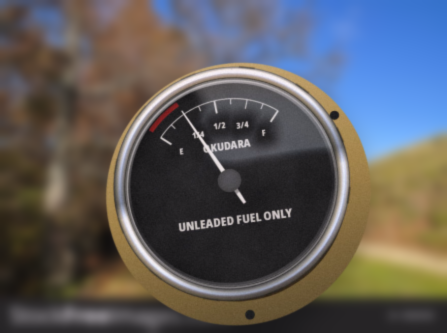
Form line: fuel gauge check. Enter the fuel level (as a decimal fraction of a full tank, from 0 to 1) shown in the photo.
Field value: 0.25
